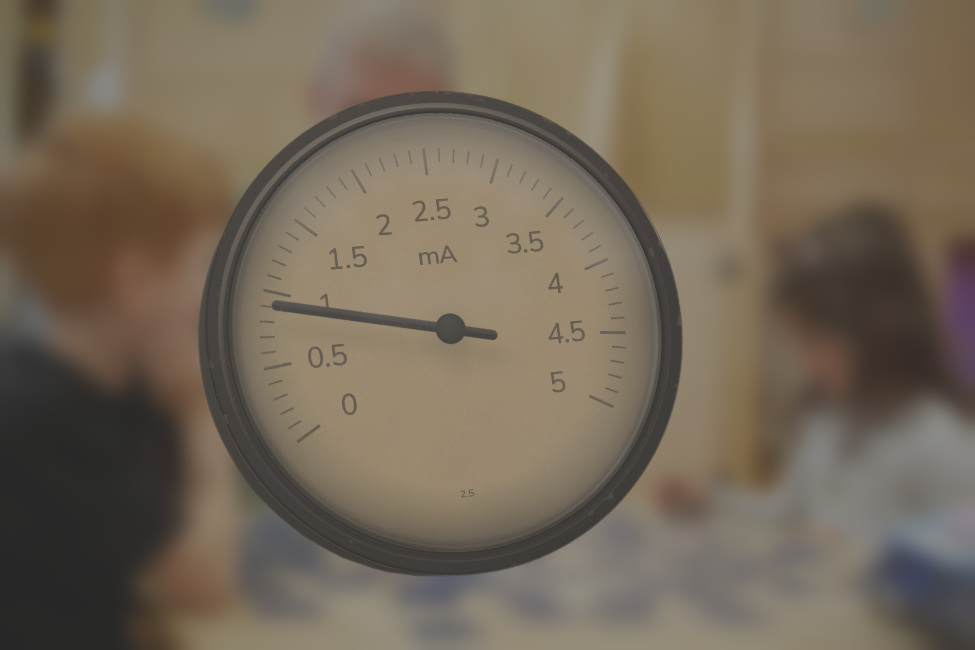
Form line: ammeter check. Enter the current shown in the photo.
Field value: 0.9 mA
